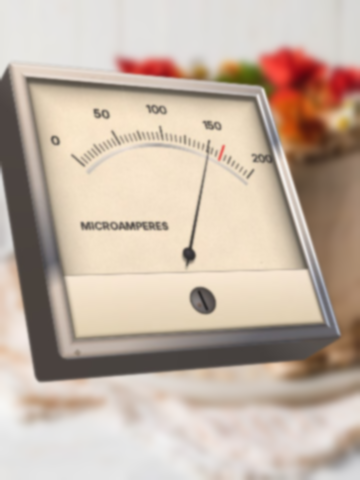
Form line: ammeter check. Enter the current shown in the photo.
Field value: 150 µA
